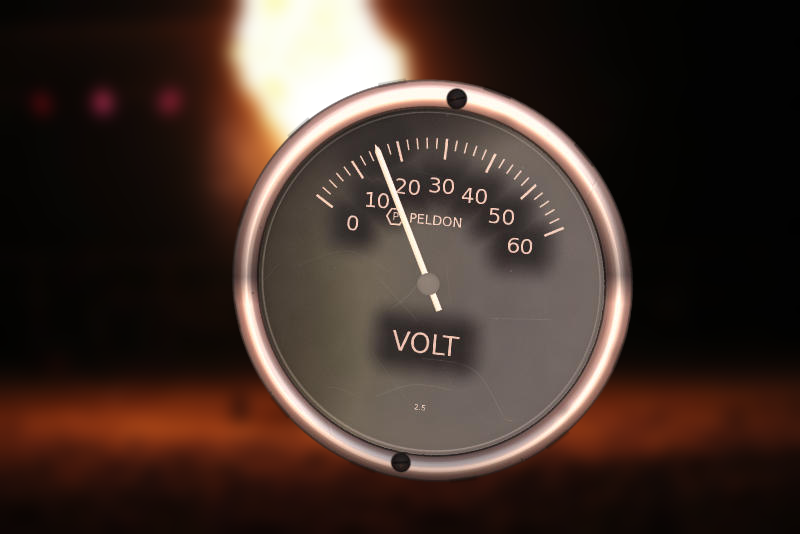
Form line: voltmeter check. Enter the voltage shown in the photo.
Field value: 16 V
